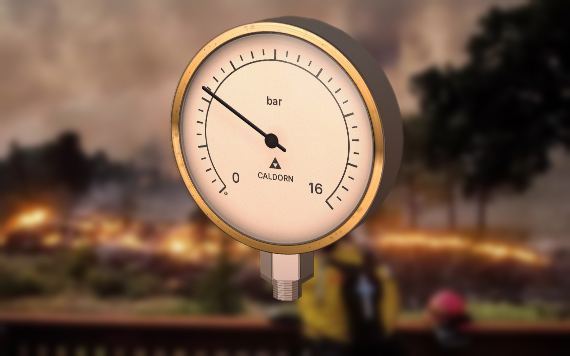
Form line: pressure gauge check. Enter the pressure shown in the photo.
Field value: 4.5 bar
